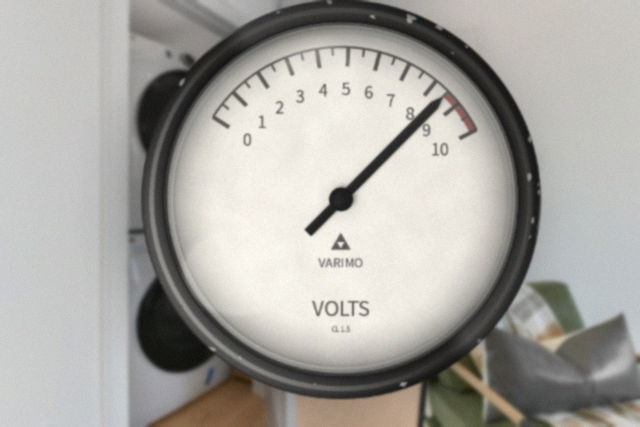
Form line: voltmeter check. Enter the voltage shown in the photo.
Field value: 8.5 V
